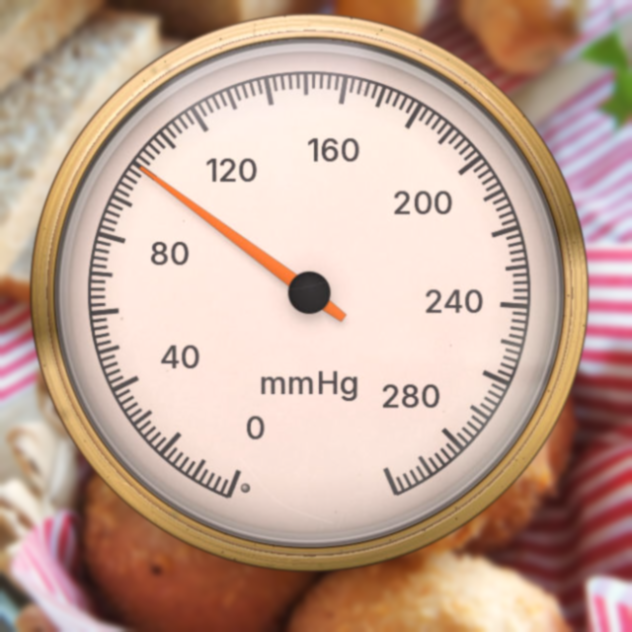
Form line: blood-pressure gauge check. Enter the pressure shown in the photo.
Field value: 100 mmHg
